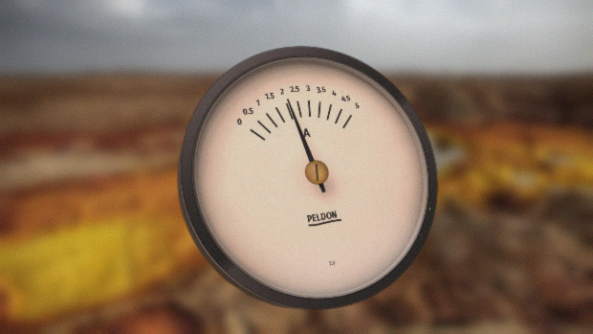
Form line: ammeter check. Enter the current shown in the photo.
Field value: 2 A
